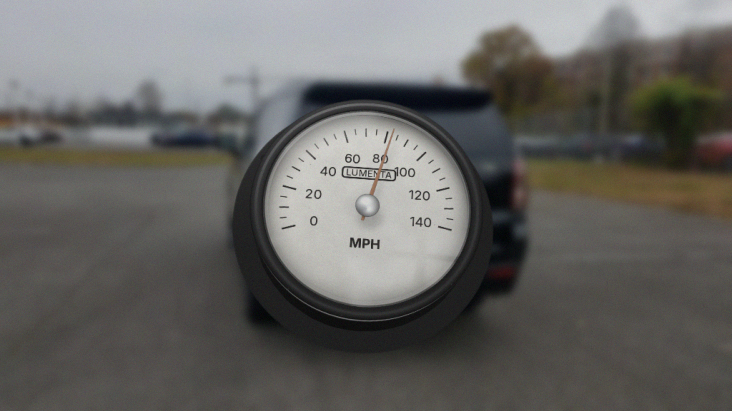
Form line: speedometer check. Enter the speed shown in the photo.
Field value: 82.5 mph
